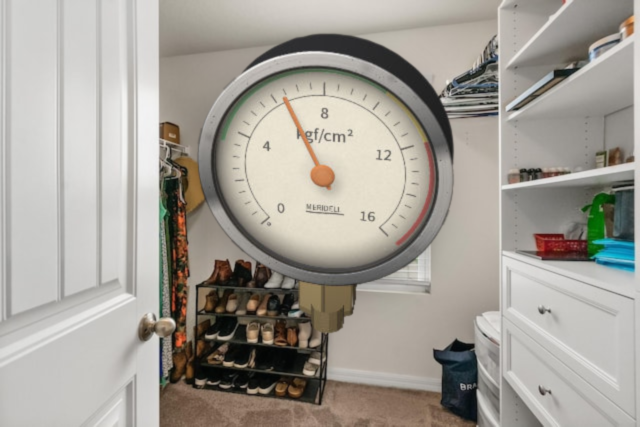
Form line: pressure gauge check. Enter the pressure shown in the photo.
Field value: 6.5 kg/cm²
